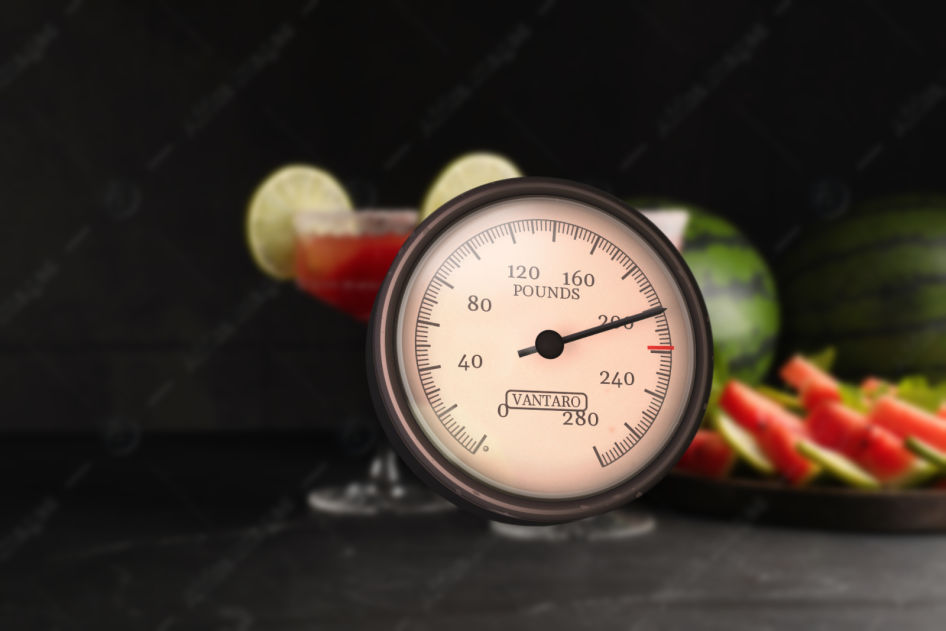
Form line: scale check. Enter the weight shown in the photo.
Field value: 202 lb
